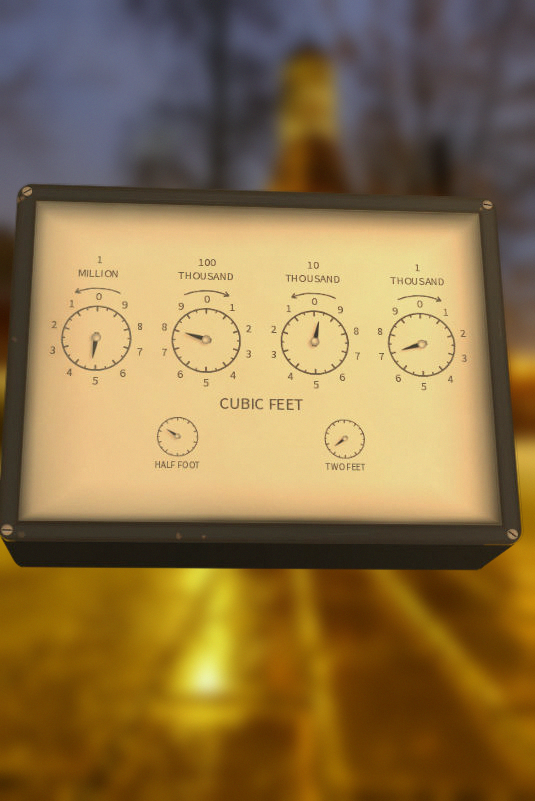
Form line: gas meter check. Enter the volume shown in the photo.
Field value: 479700 ft³
